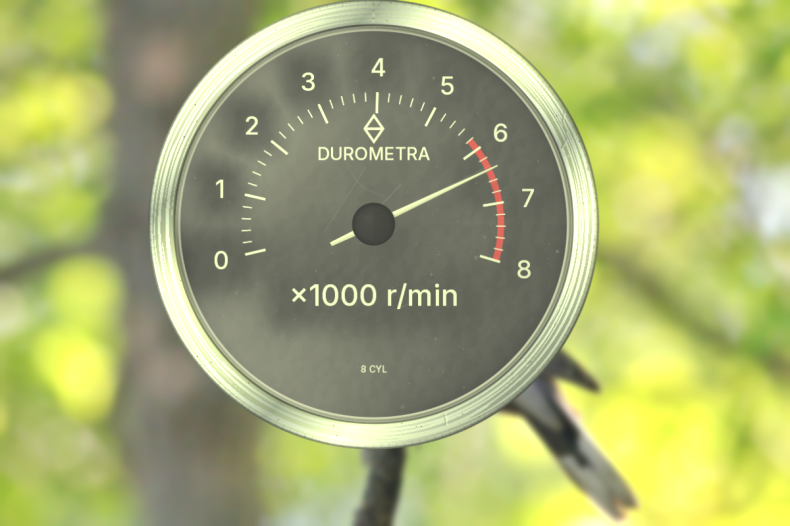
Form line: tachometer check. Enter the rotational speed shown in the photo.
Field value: 6400 rpm
